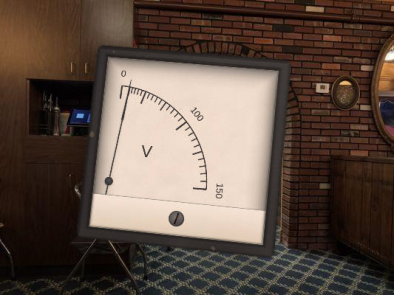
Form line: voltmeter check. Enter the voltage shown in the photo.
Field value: 25 V
